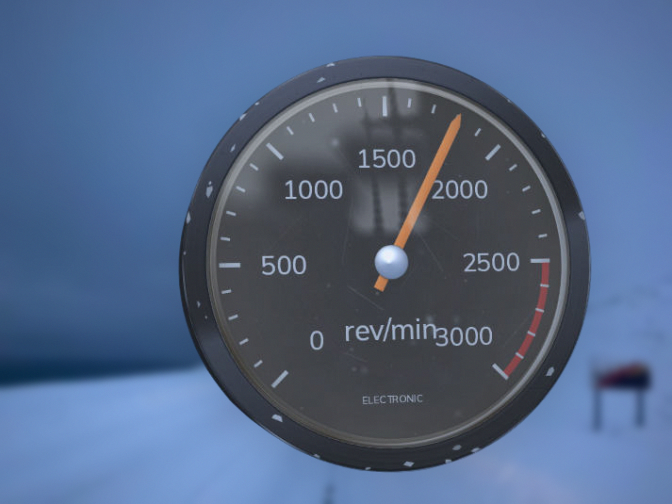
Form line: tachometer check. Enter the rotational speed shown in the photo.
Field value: 1800 rpm
